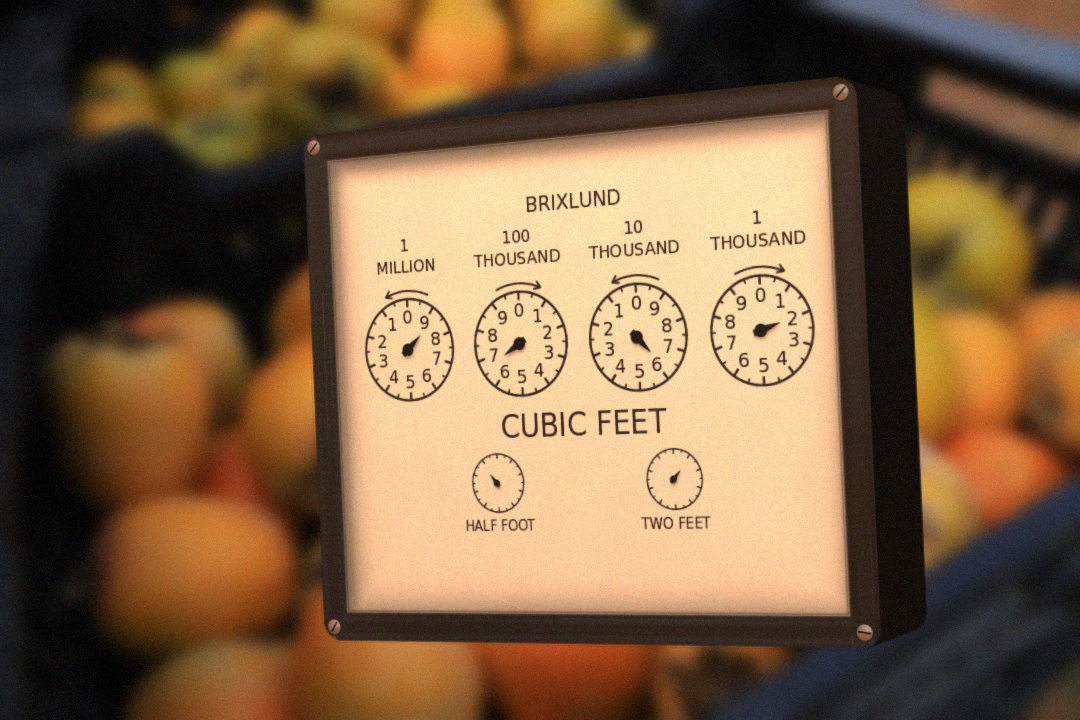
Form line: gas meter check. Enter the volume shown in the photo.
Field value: 866200 ft³
